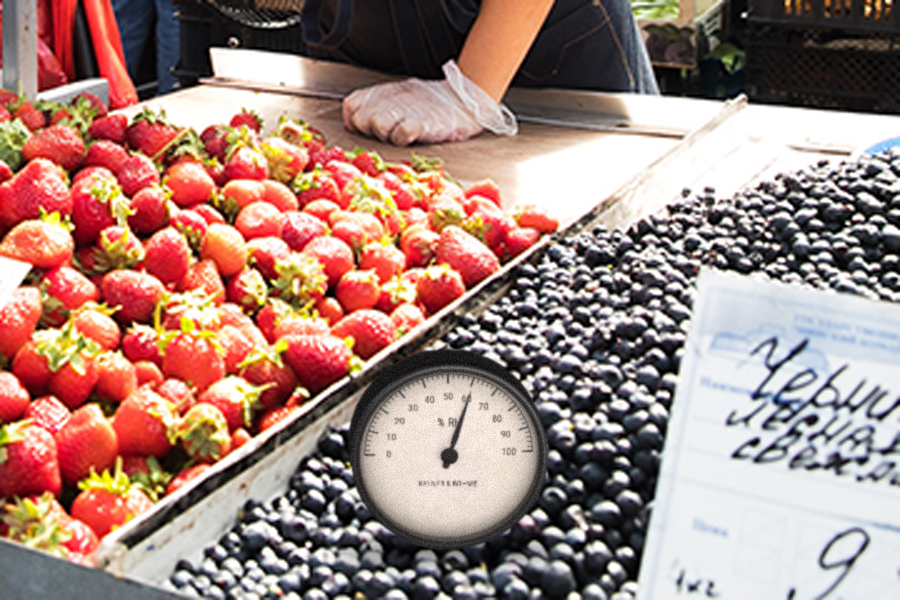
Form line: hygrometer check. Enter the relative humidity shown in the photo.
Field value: 60 %
